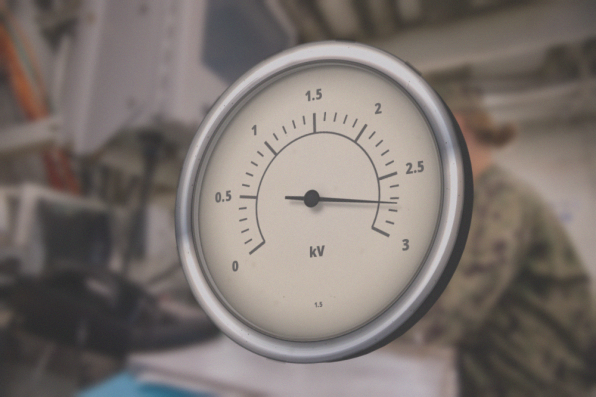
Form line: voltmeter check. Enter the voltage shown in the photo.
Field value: 2.75 kV
